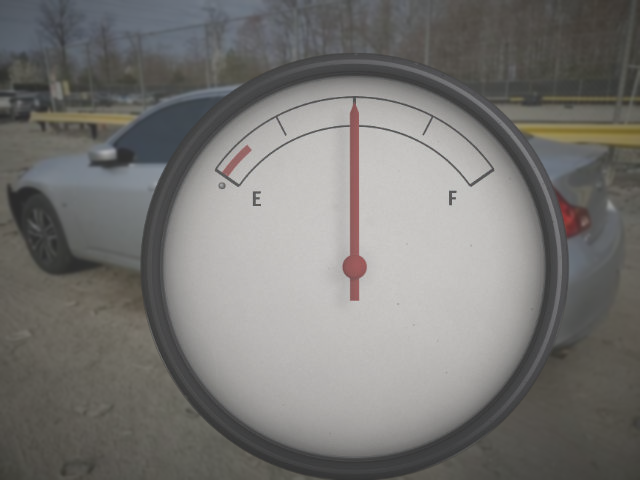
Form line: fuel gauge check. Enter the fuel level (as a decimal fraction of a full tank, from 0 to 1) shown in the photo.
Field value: 0.5
